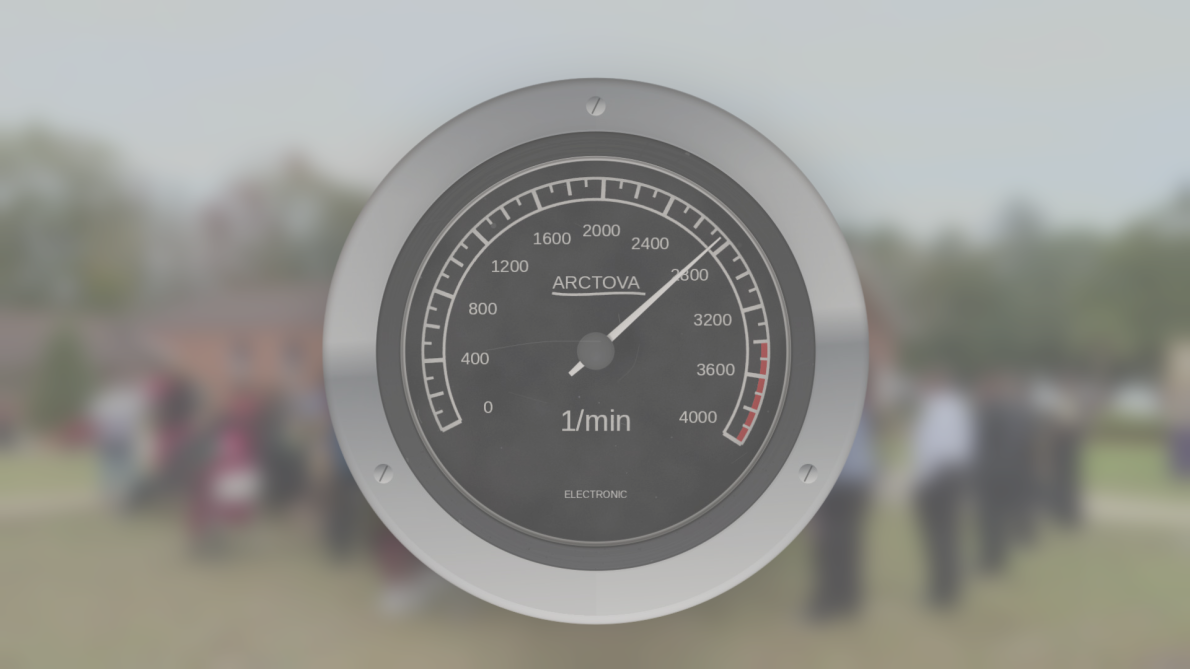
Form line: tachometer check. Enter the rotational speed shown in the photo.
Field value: 2750 rpm
